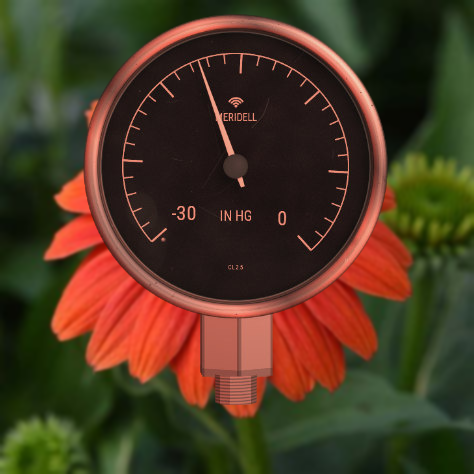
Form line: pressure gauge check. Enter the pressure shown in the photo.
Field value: -17.5 inHg
